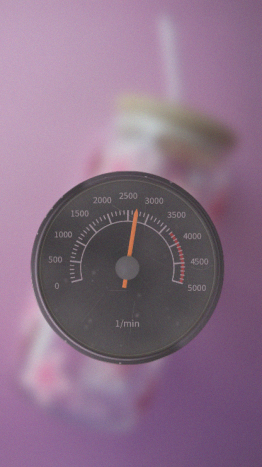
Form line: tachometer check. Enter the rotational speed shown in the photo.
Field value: 2700 rpm
